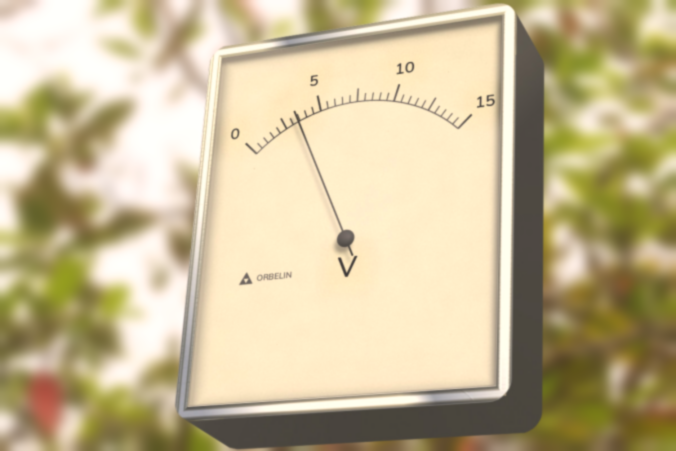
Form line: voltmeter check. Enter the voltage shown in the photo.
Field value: 3.5 V
